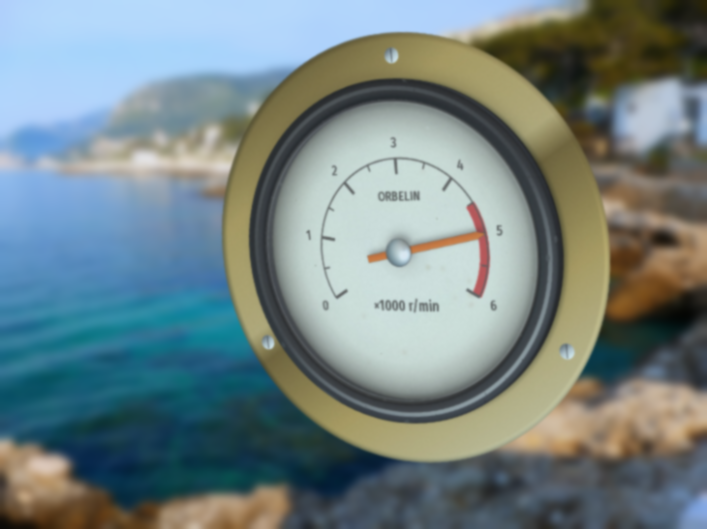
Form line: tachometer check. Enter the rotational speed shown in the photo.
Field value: 5000 rpm
